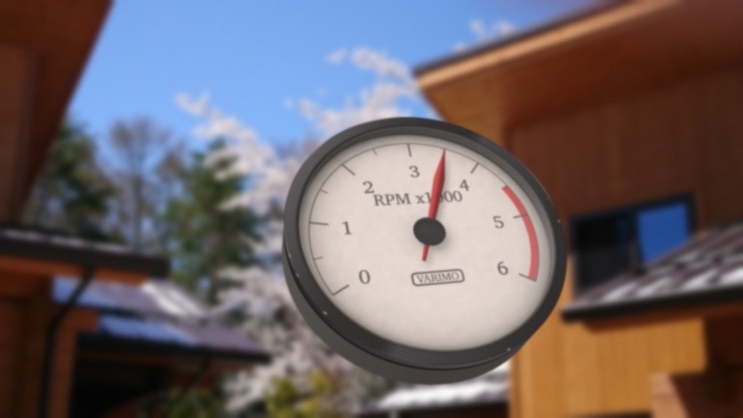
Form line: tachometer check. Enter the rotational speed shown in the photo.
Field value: 3500 rpm
